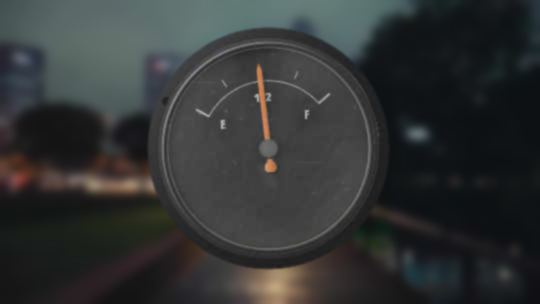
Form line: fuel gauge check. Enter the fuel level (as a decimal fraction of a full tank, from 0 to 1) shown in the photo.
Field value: 0.5
